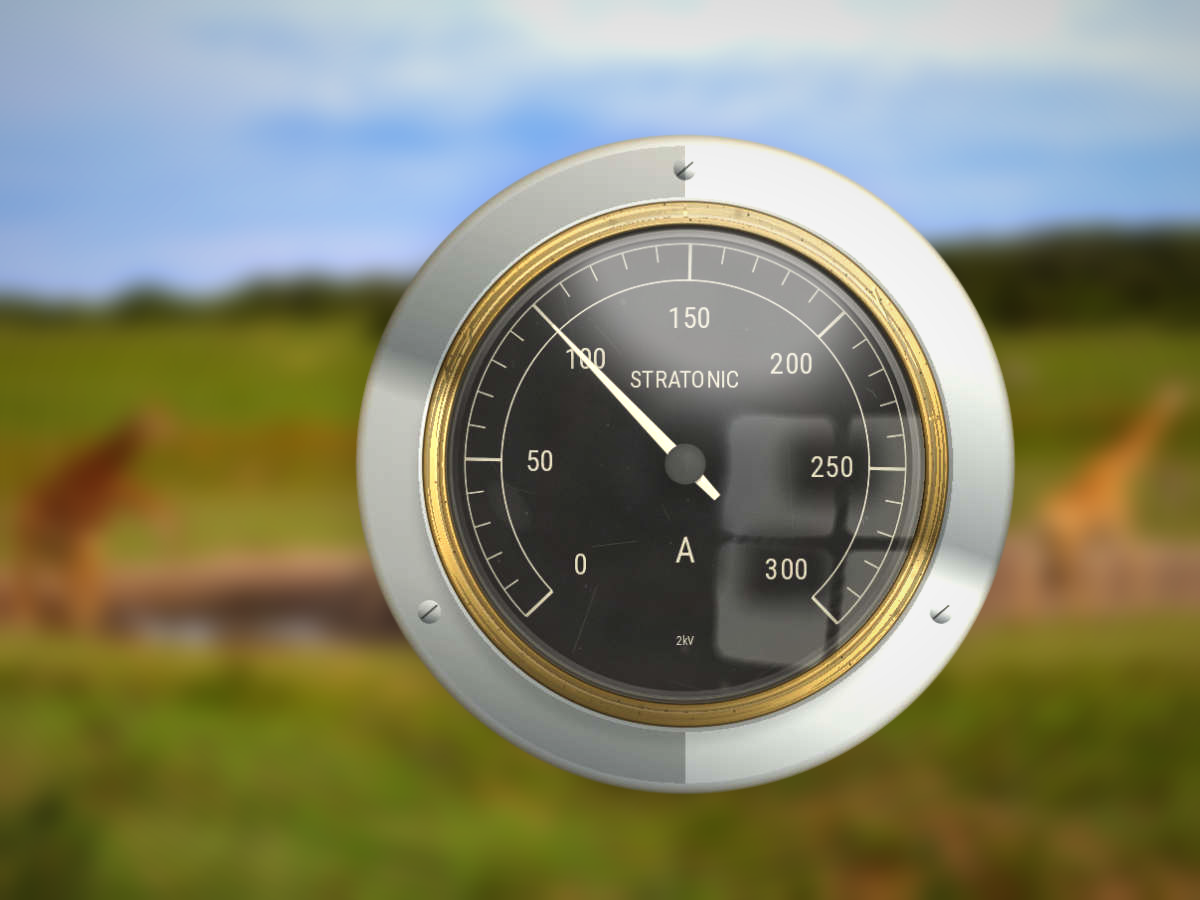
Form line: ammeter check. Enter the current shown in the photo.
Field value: 100 A
